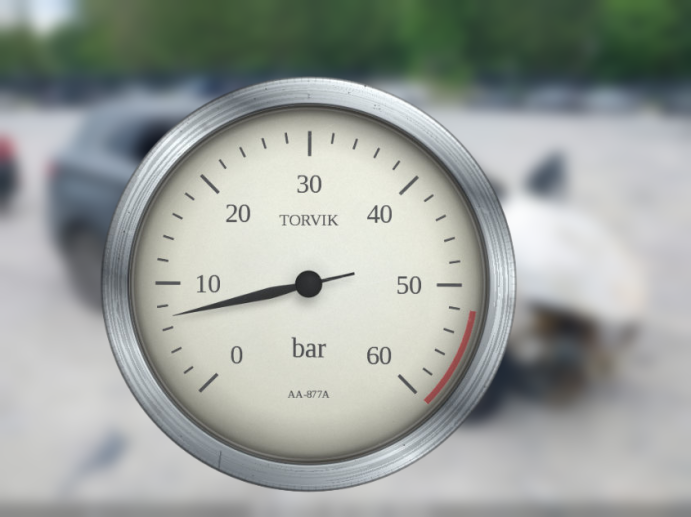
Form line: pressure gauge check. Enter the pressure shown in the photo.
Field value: 7 bar
